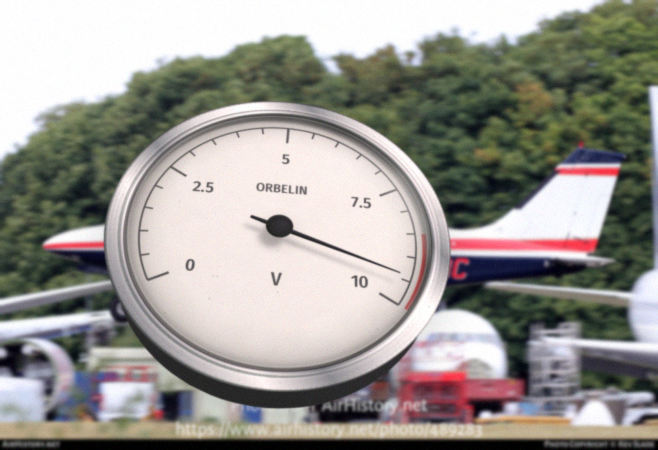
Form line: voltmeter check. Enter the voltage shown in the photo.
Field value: 9.5 V
